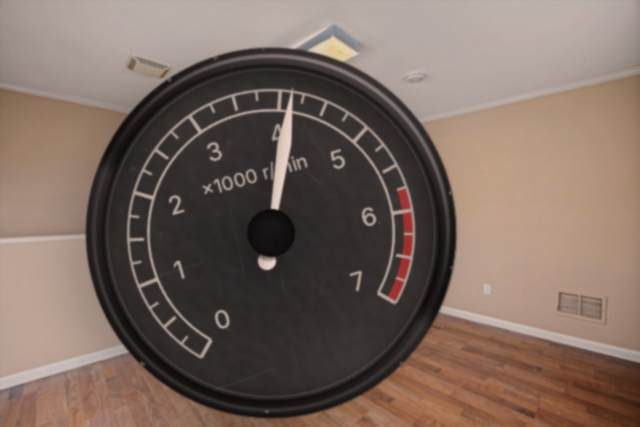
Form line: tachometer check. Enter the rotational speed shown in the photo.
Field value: 4125 rpm
